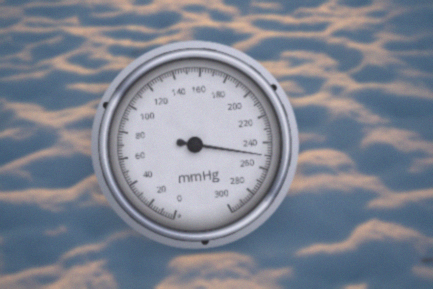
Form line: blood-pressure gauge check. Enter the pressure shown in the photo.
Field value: 250 mmHg
